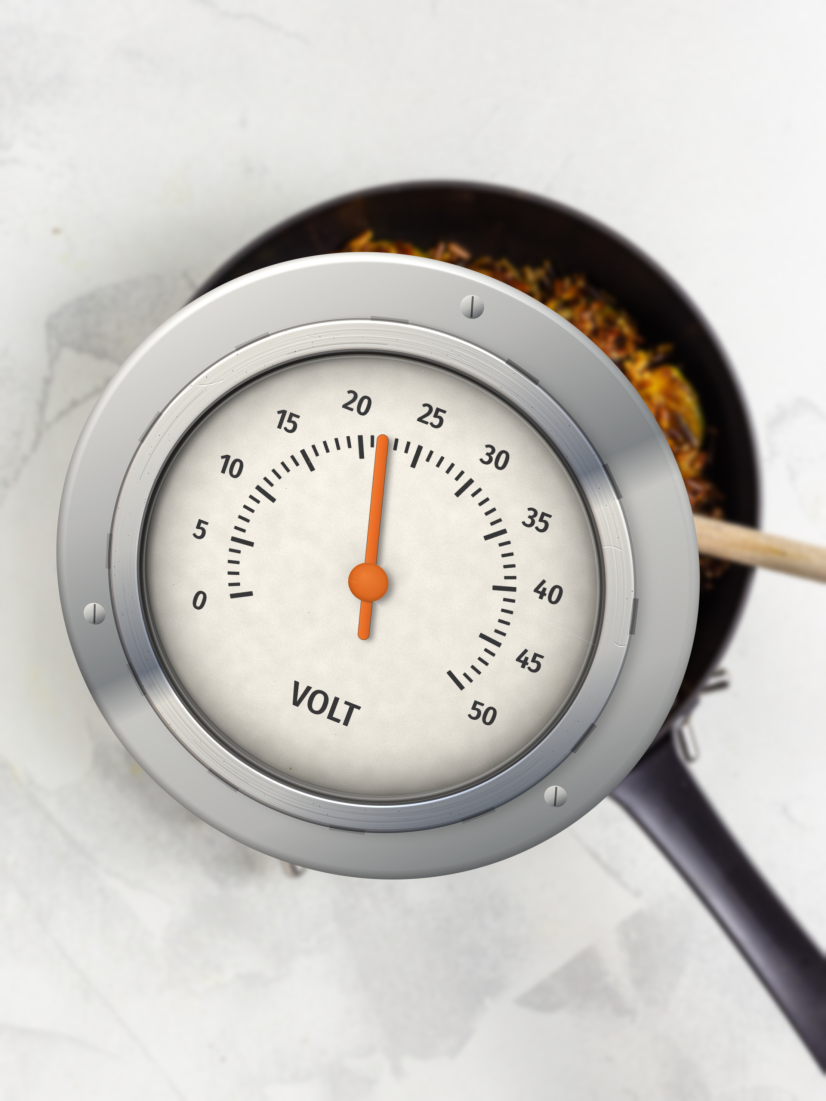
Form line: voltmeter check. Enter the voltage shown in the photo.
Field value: 22 V
